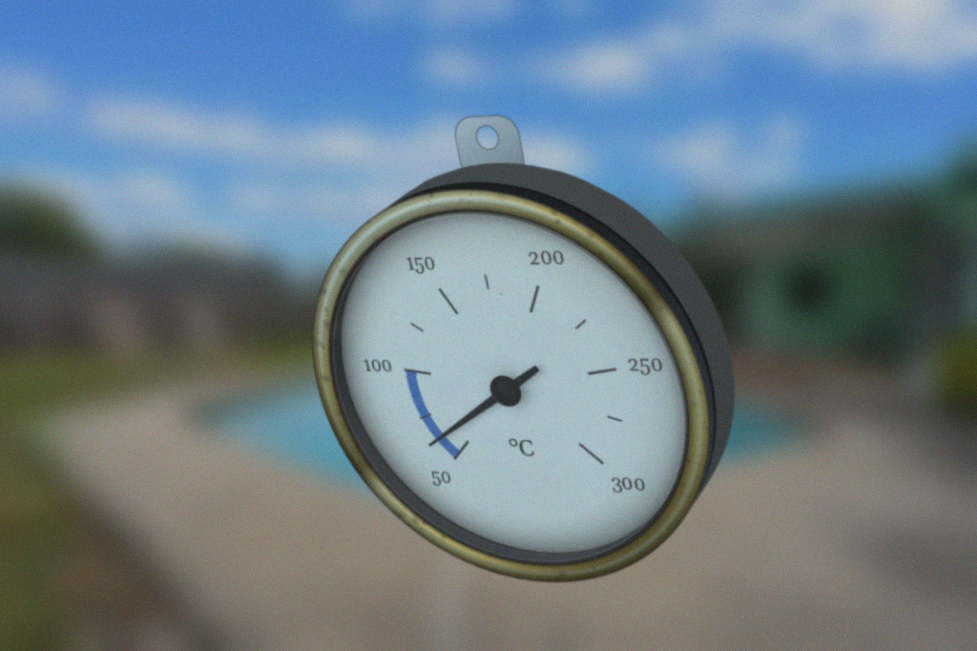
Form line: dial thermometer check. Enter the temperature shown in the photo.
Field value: 62.5 °C
